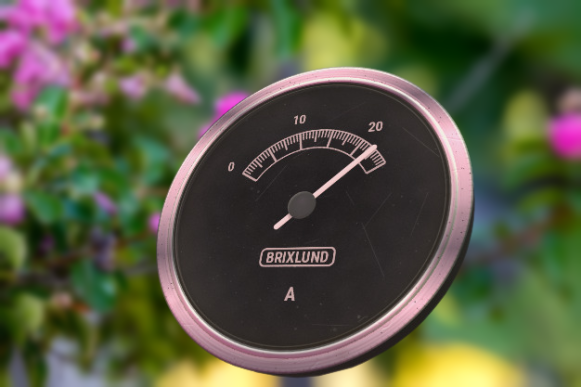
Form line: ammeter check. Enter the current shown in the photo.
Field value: 22.5 A
